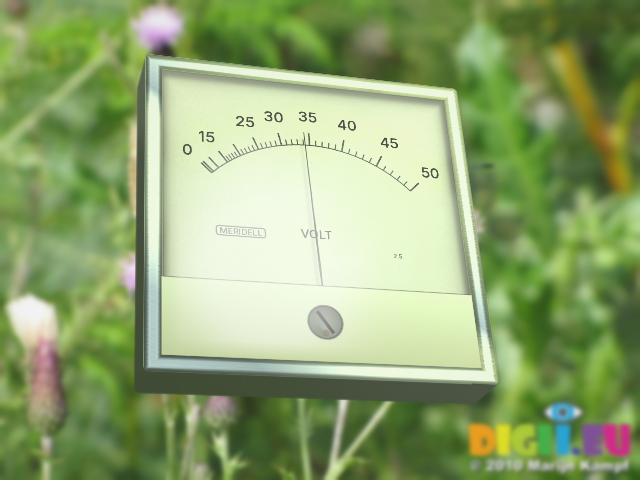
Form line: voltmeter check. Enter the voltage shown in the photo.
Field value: 34 V
